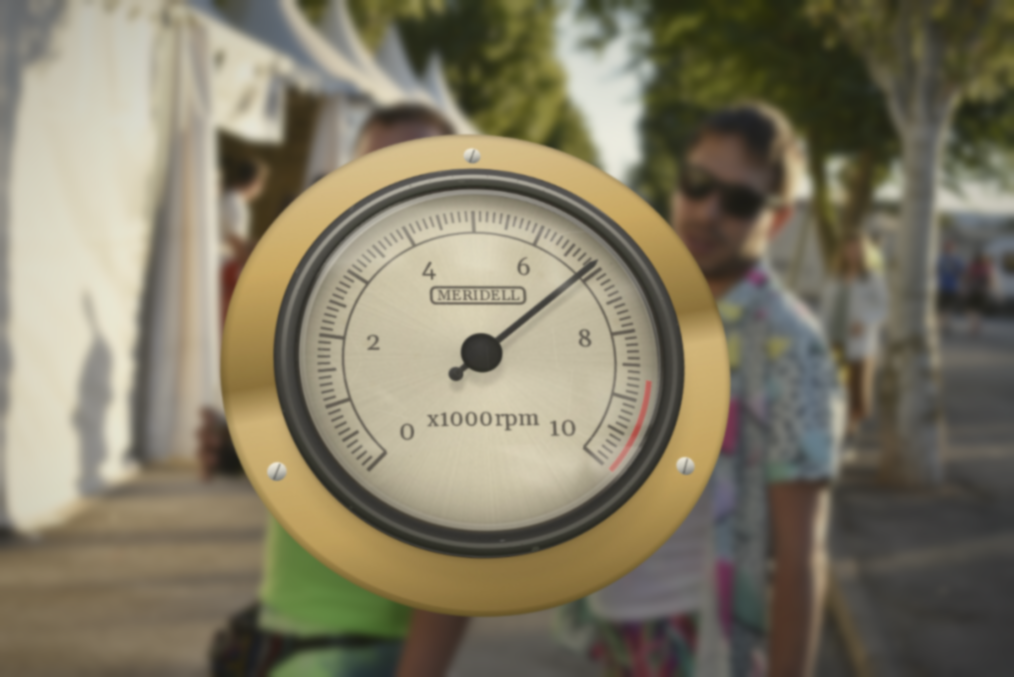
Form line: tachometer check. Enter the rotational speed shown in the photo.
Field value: 6900 rpm
